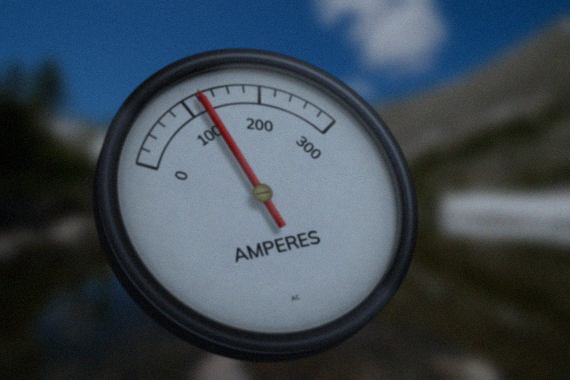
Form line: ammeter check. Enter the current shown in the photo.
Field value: 120 A
